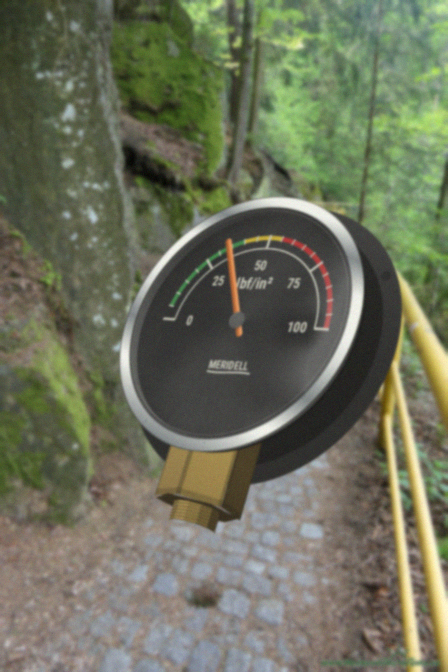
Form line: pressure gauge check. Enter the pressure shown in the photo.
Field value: 35 psi
